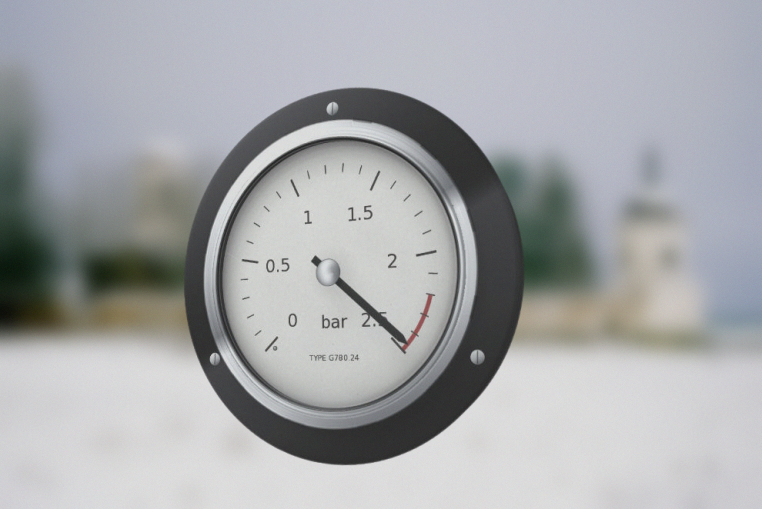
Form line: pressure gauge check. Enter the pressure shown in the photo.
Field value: 2.45 bar
